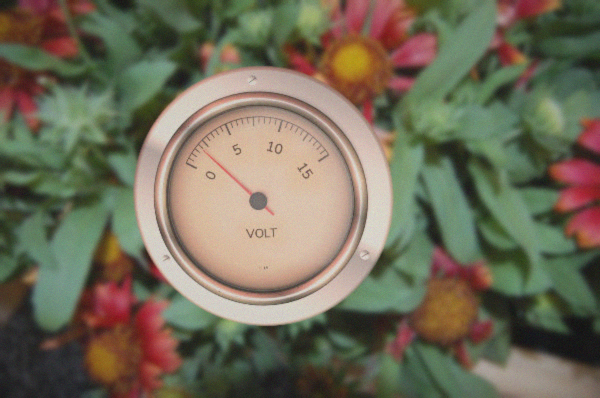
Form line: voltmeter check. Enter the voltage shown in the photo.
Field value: 2 V
